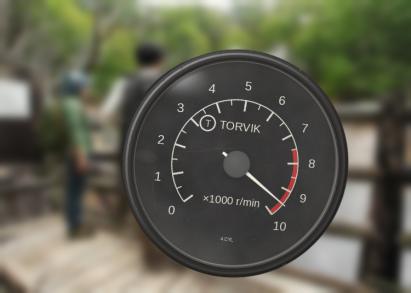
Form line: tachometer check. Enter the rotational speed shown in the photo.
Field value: 9500 rpm
